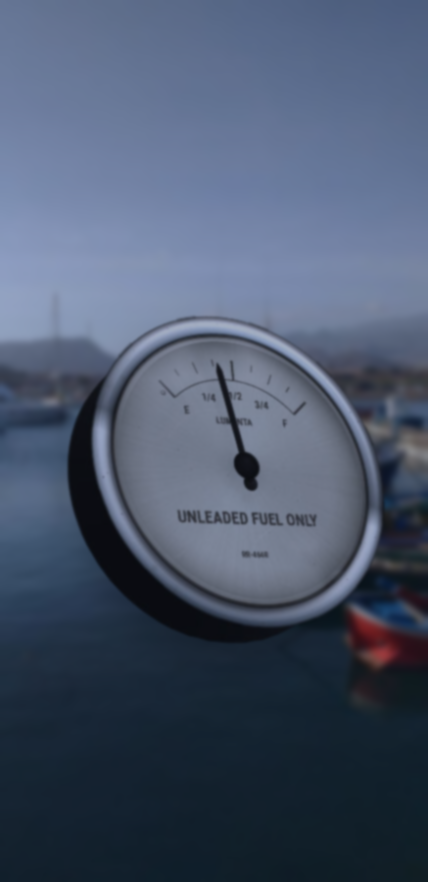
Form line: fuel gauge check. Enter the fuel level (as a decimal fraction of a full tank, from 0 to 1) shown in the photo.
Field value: 0.375
